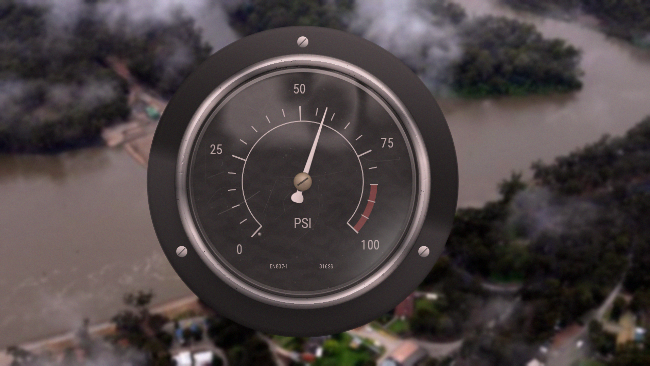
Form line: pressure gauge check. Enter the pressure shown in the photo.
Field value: 57.5 psi
